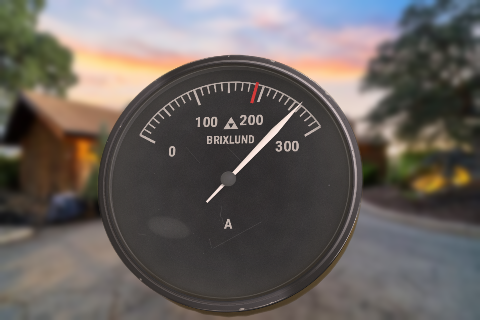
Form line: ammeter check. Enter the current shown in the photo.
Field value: 260 A
